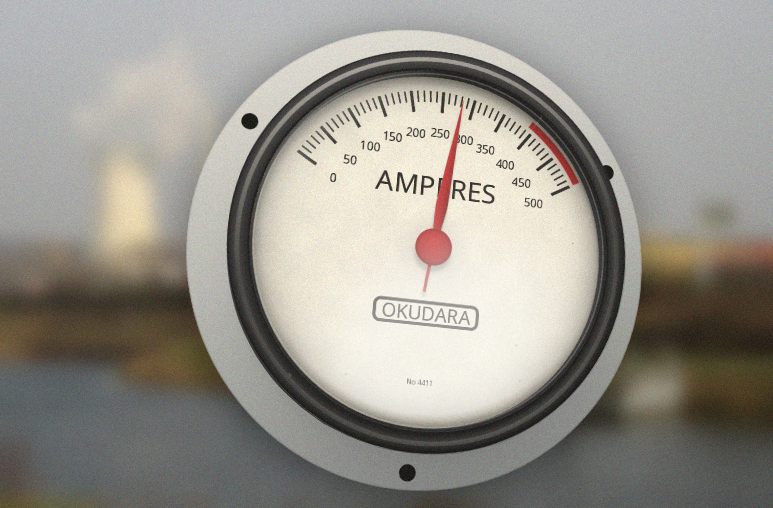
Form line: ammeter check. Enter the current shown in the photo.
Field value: 280 A
